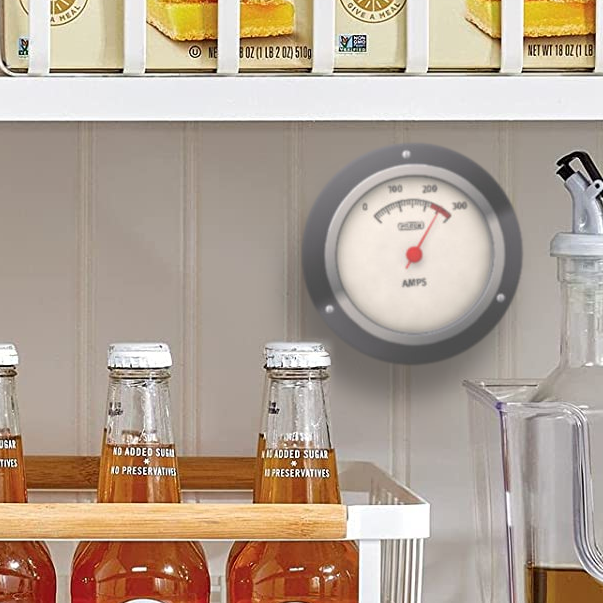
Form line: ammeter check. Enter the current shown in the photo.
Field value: 250 A
